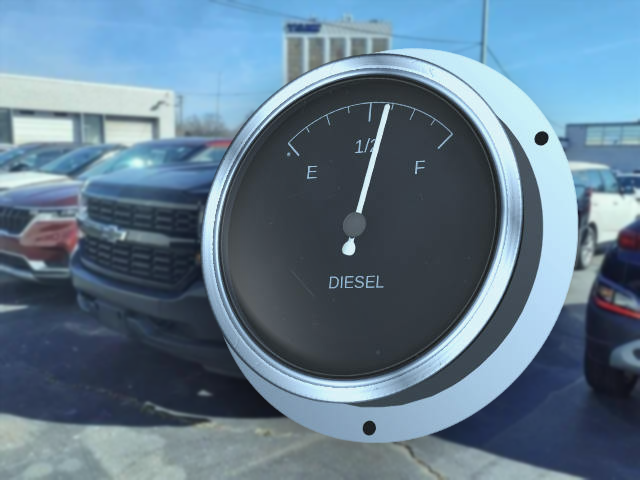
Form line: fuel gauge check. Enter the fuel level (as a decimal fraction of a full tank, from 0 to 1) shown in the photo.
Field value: 0.625
